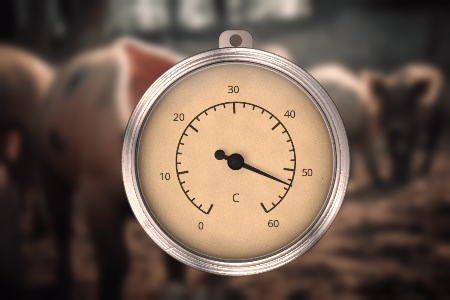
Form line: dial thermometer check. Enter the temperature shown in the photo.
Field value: 53 °C
